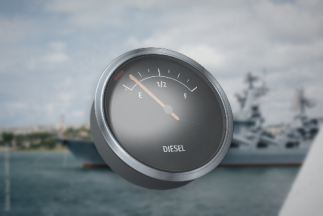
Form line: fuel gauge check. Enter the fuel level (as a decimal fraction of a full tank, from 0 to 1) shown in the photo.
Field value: 0.125
